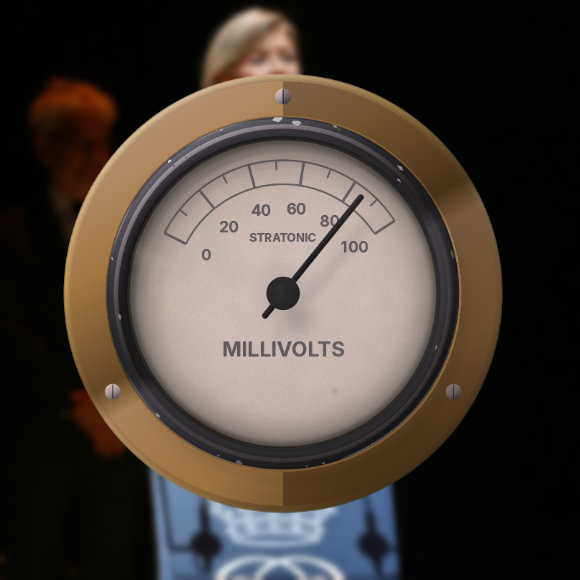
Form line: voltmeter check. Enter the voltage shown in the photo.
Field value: 85 mV
